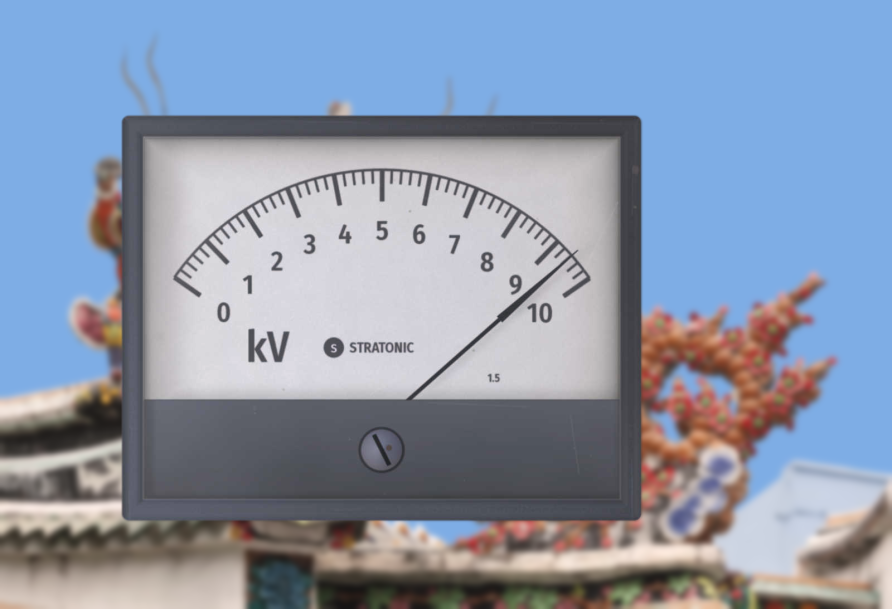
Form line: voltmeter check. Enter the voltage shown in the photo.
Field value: 9.4 kV
